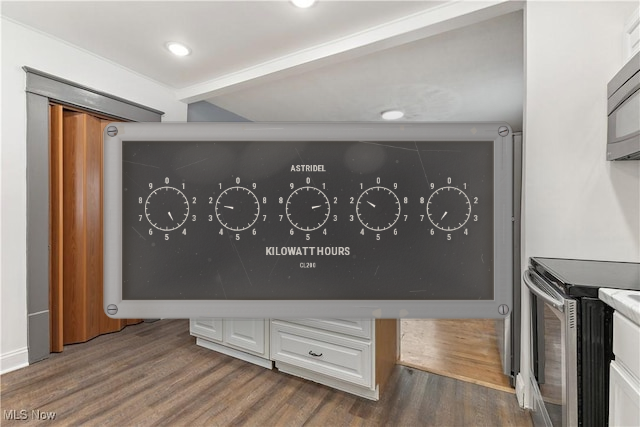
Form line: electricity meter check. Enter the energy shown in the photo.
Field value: 42216 kWh
